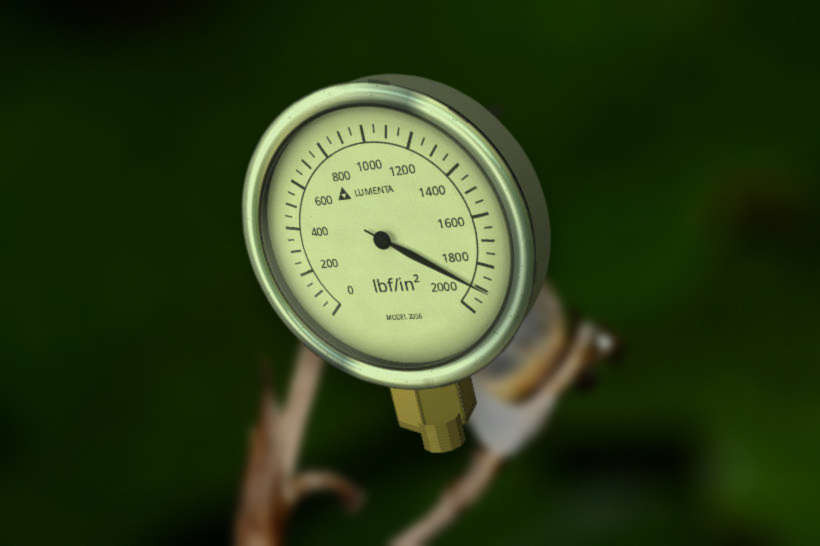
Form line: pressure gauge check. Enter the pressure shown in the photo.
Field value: 1900 psi
